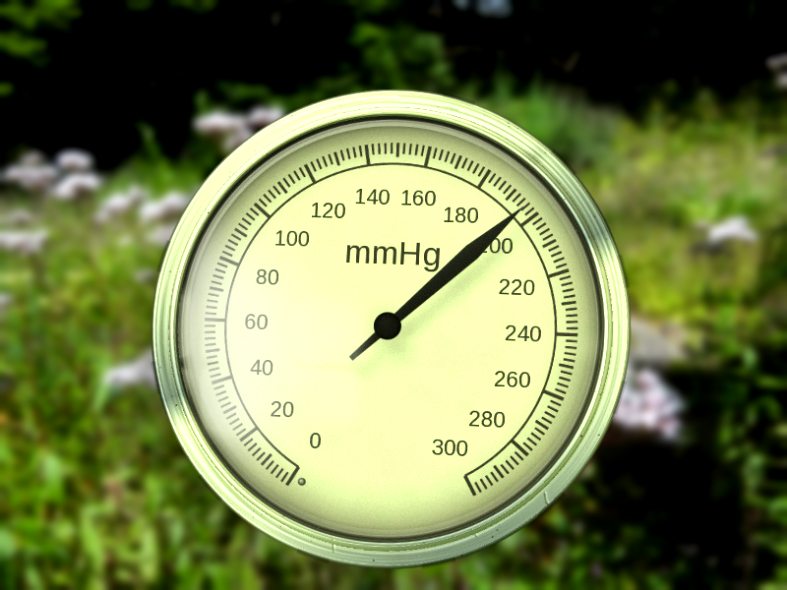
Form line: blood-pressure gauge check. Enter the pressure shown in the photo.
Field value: 196 mmHg
